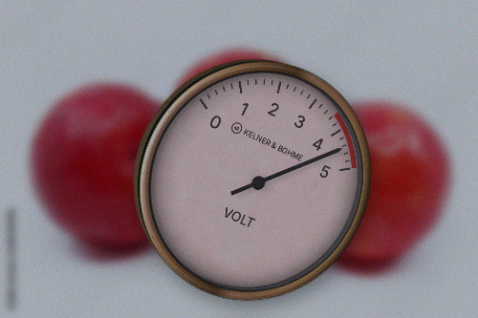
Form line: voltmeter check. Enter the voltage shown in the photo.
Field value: 4.4 V
